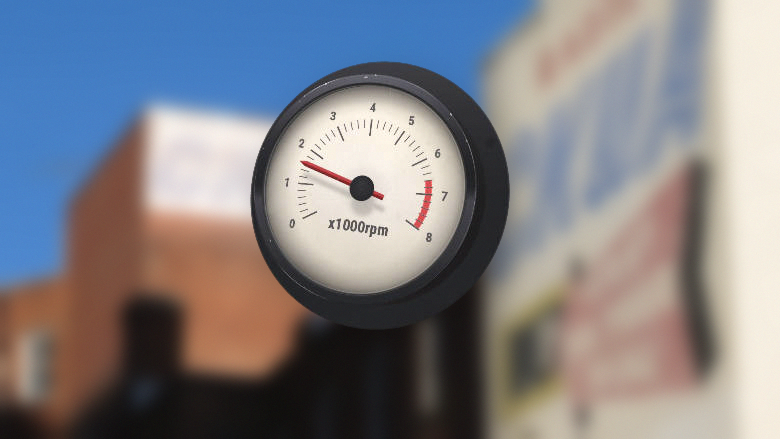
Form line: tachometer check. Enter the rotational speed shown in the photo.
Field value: 1600 rpm
